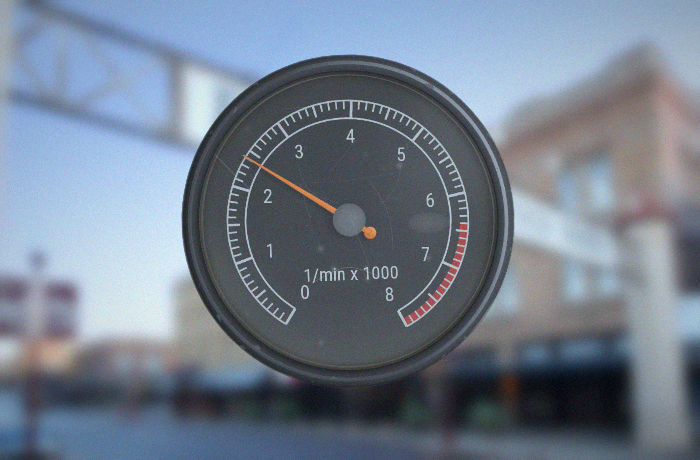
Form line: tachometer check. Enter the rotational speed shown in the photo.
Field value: 2400 rpm
